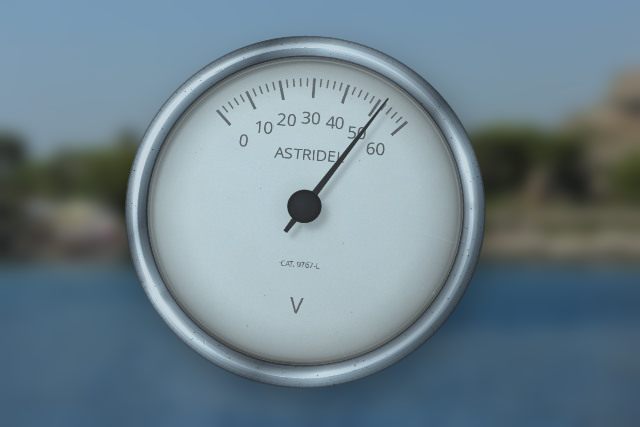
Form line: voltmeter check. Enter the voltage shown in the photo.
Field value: 52 V
